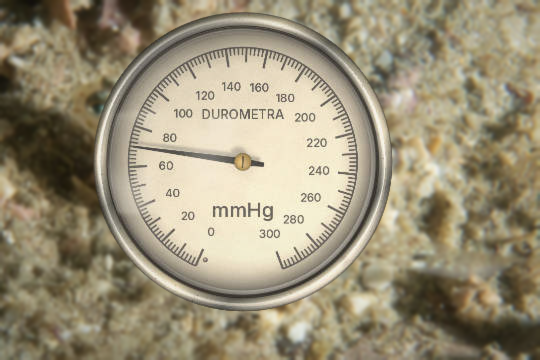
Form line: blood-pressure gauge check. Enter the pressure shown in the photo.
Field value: 70 mmHg
